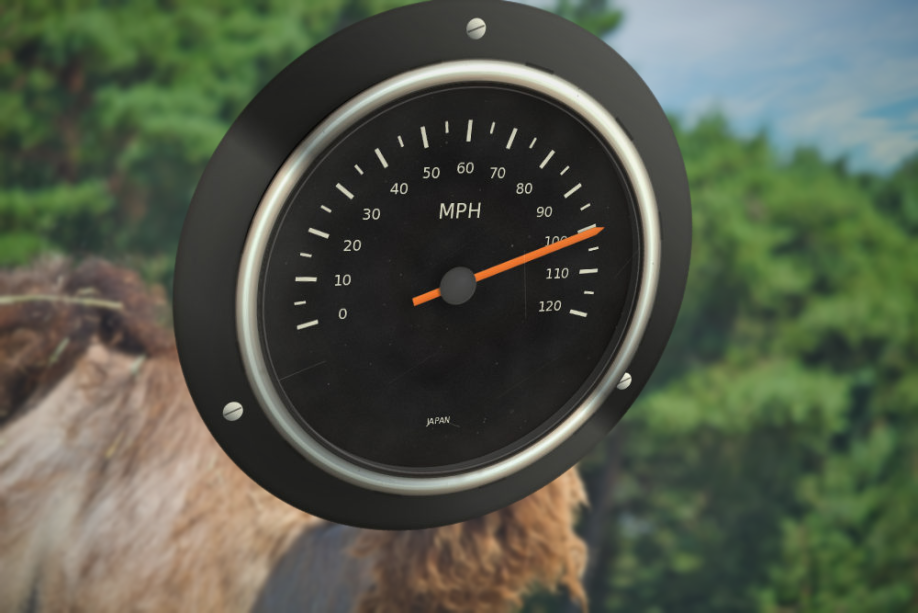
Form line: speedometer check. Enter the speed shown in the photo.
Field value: 100 mph
